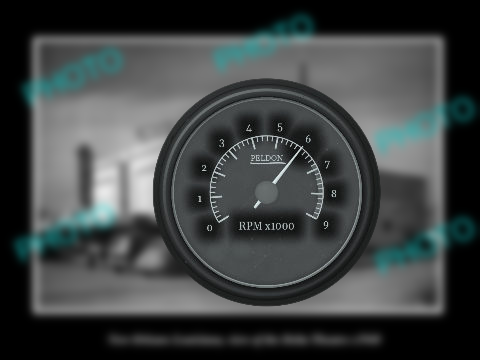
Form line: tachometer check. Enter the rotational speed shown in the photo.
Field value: 6000 rpm
